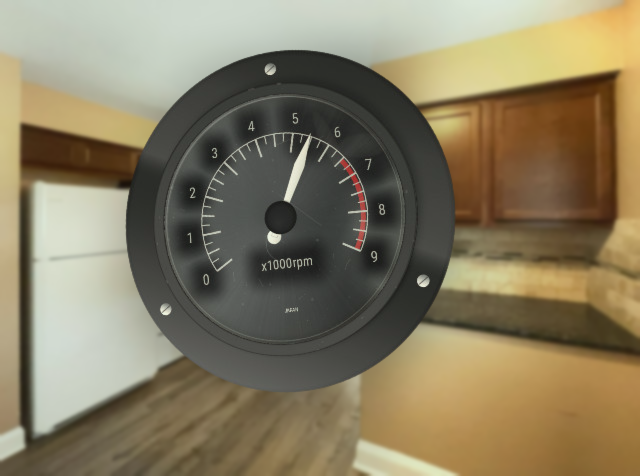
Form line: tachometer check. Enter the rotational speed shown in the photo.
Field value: 5500 rpm
